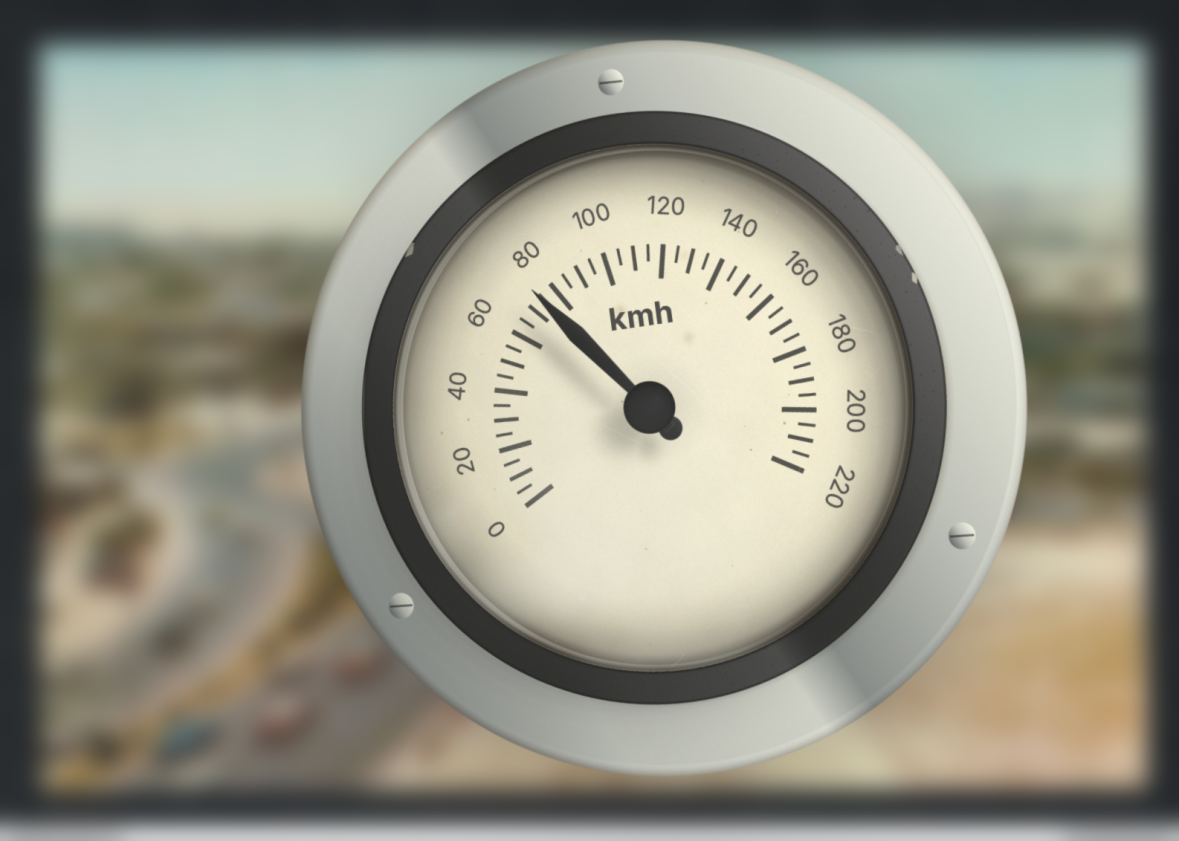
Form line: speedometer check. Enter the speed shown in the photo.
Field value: 75 km/h
